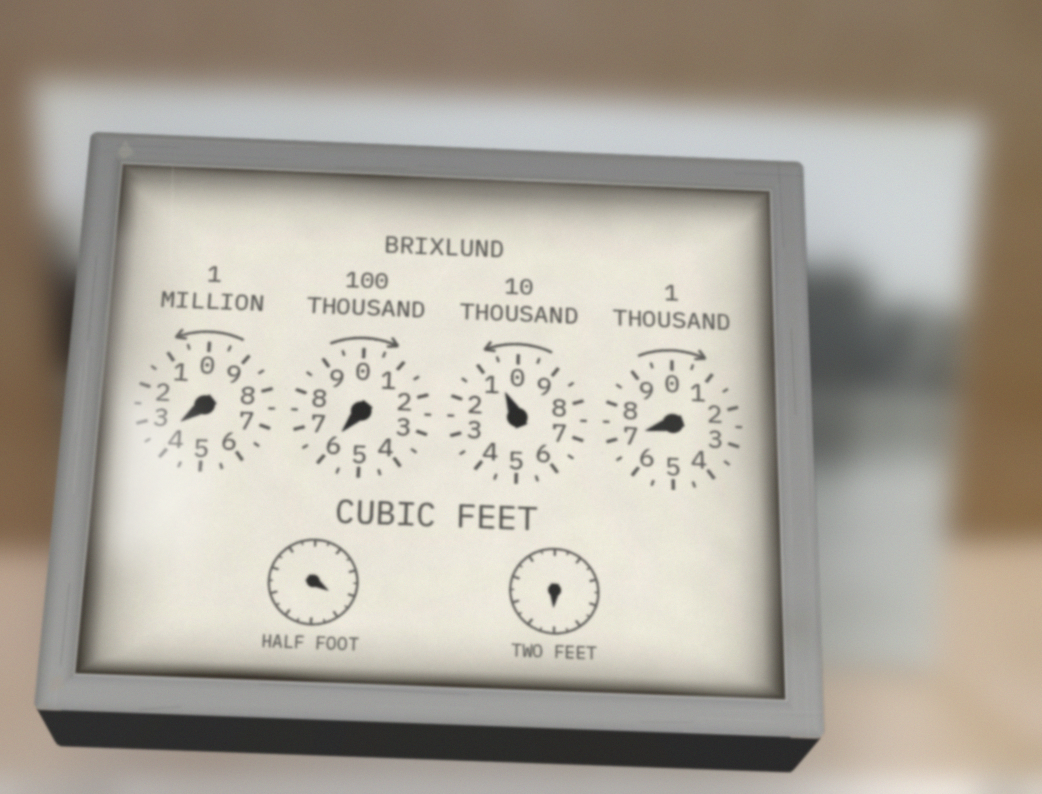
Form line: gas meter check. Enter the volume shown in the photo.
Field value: 360700 ft³
